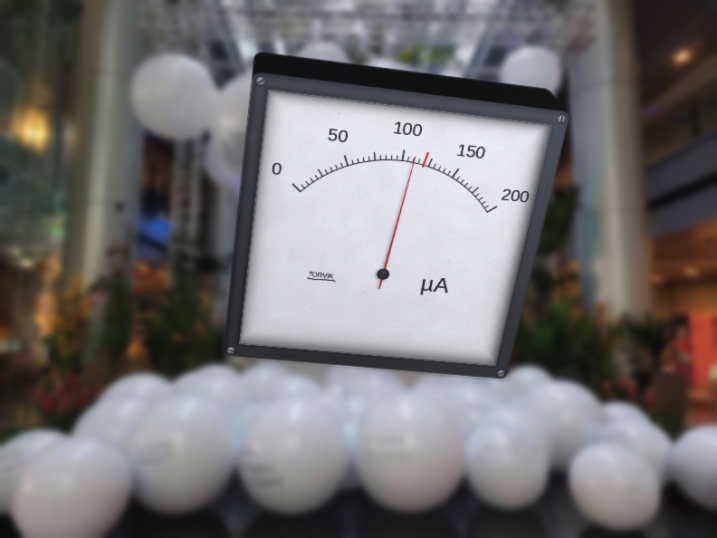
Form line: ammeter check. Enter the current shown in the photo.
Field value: 110 µA
